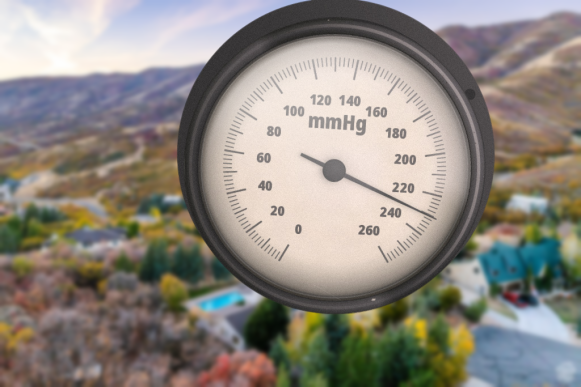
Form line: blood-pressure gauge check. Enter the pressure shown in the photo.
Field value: 230 mmHg
